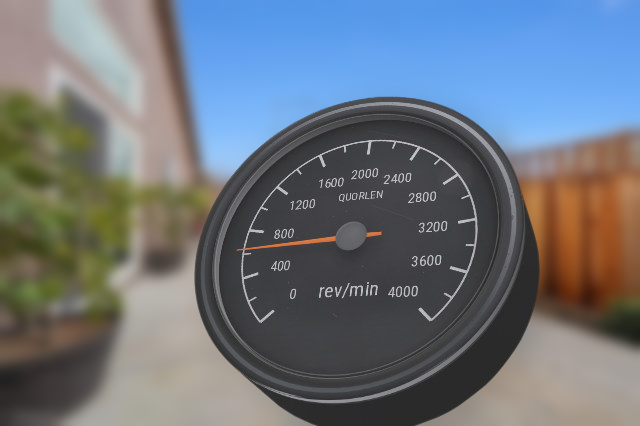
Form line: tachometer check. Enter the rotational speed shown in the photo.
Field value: 600 rpm
